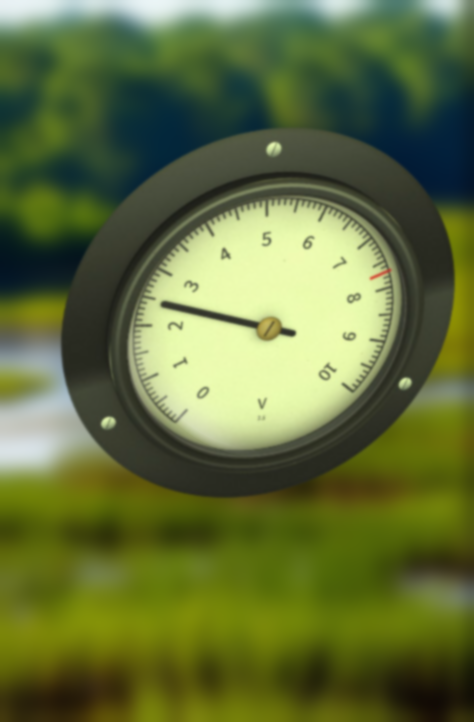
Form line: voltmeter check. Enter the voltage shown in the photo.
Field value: 2.5 V
